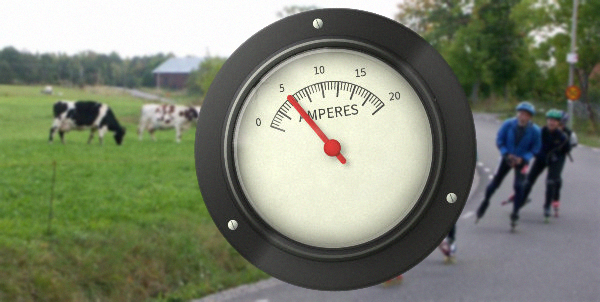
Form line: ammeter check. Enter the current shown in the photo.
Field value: 5 A
